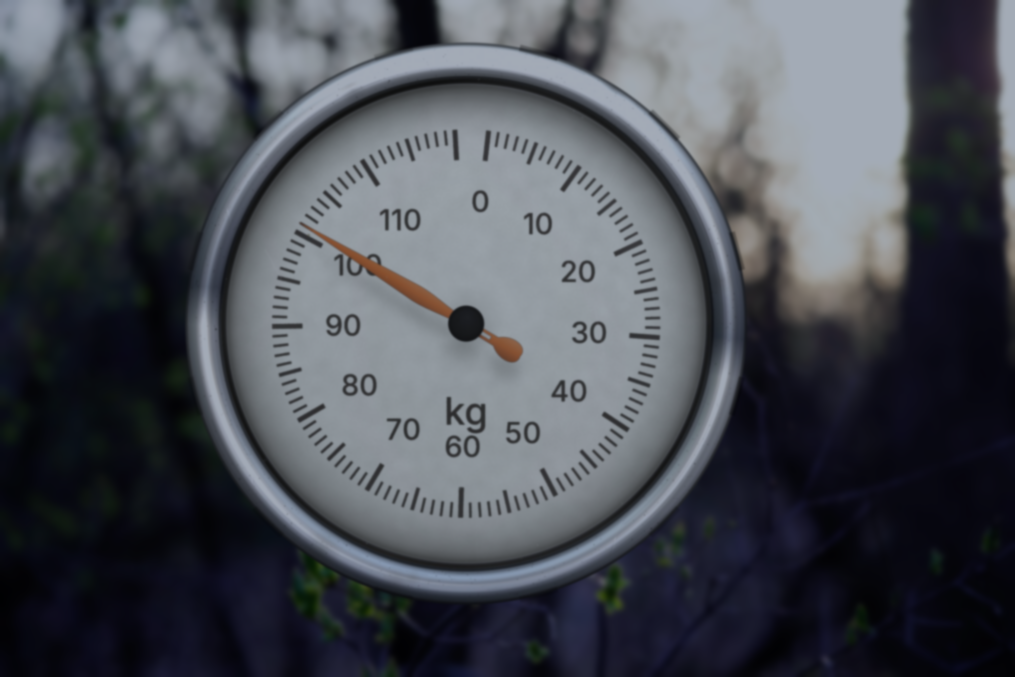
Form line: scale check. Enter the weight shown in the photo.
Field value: 101 kg
